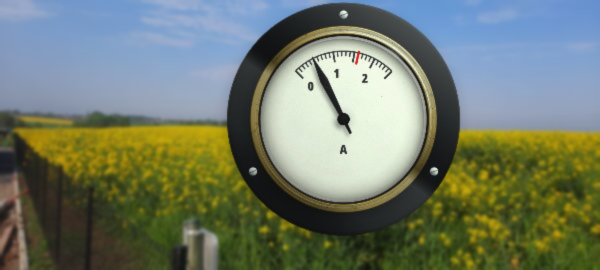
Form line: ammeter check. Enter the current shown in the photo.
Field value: 0.5 A
